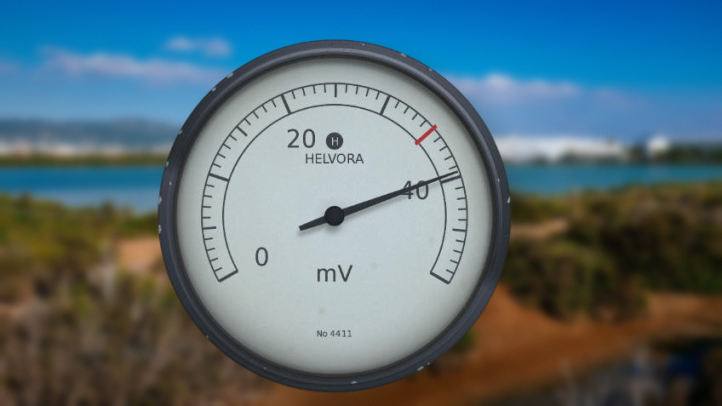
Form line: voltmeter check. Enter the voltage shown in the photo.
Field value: 39.5 mV
